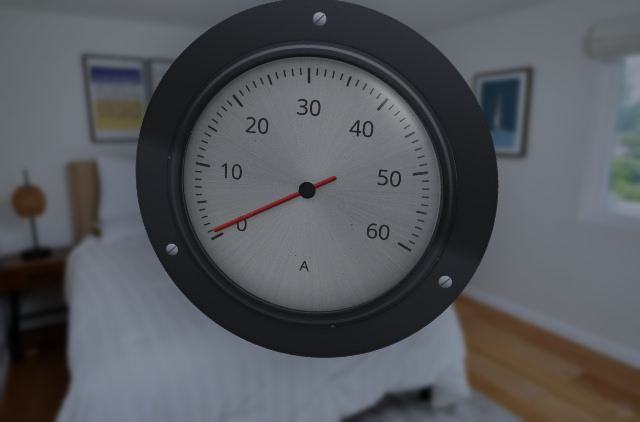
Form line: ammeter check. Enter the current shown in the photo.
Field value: 1 A
